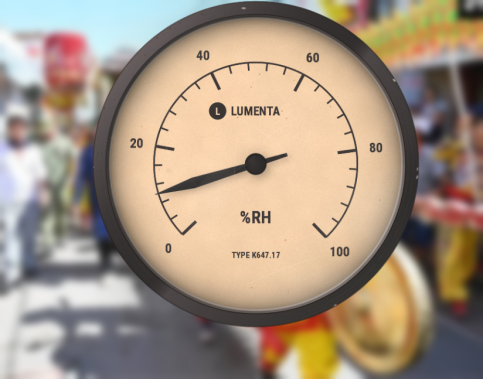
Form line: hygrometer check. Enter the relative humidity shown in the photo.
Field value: 10 %
